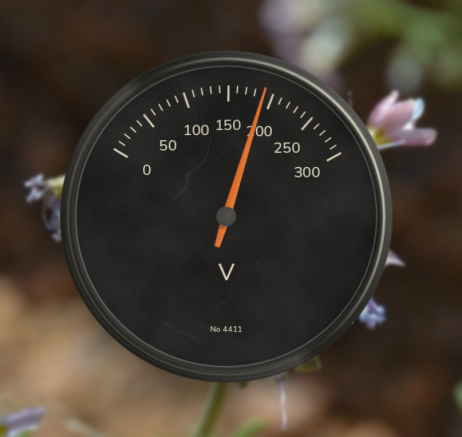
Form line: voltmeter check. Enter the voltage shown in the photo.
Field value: 190 V
